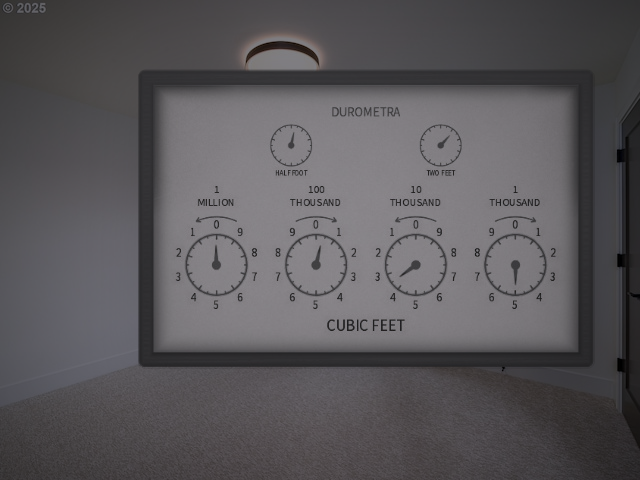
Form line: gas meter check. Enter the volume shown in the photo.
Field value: 3500 ft³
